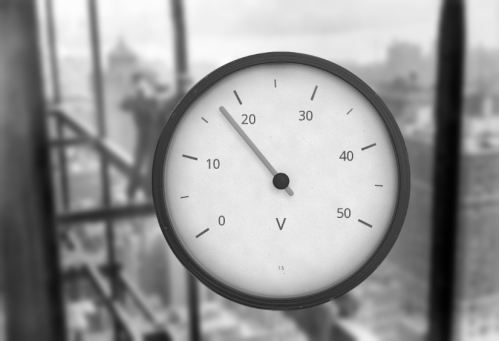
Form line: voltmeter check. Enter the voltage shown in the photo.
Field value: 17.5 V
